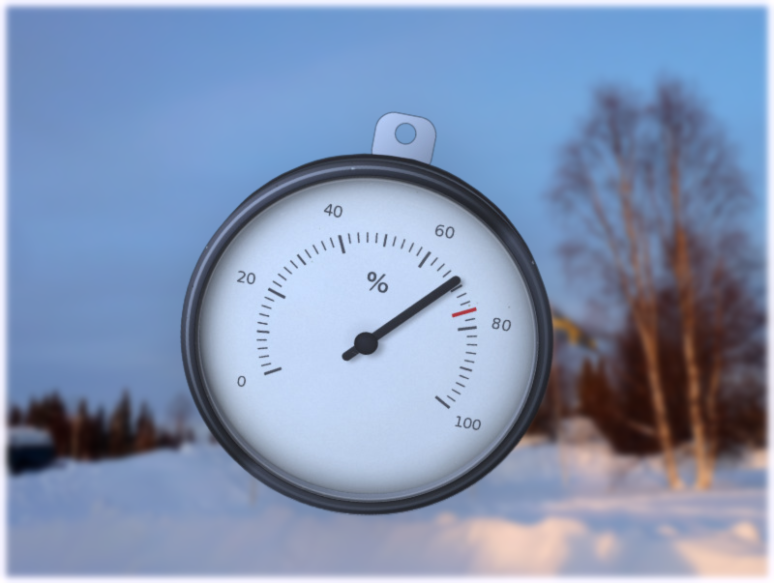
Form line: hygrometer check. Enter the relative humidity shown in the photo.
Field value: 68 %
